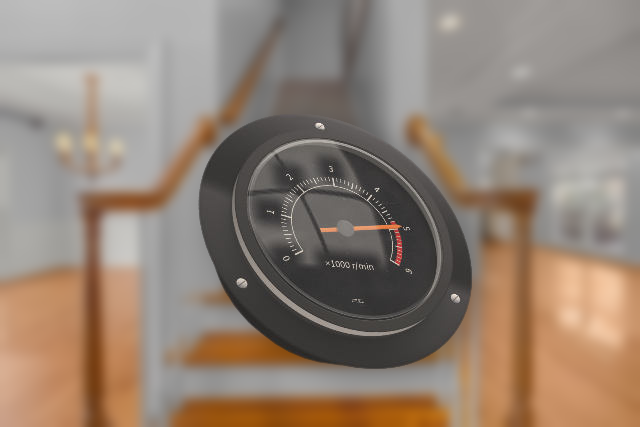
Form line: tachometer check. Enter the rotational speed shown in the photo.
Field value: 5000 rpm
